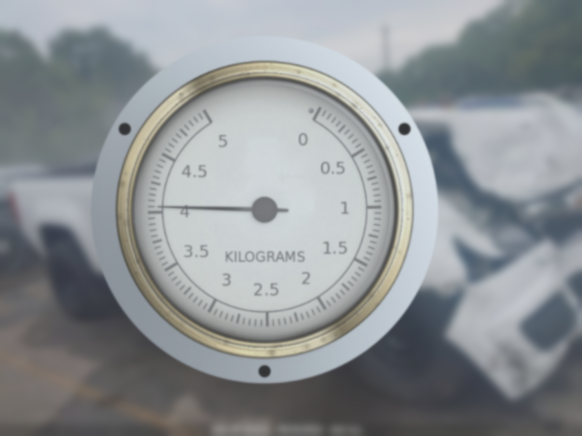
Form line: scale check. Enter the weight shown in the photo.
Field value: 4.05 kg
